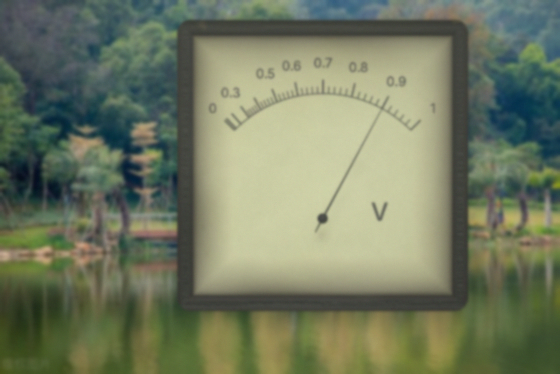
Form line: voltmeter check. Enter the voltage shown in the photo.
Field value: 0.9 V
